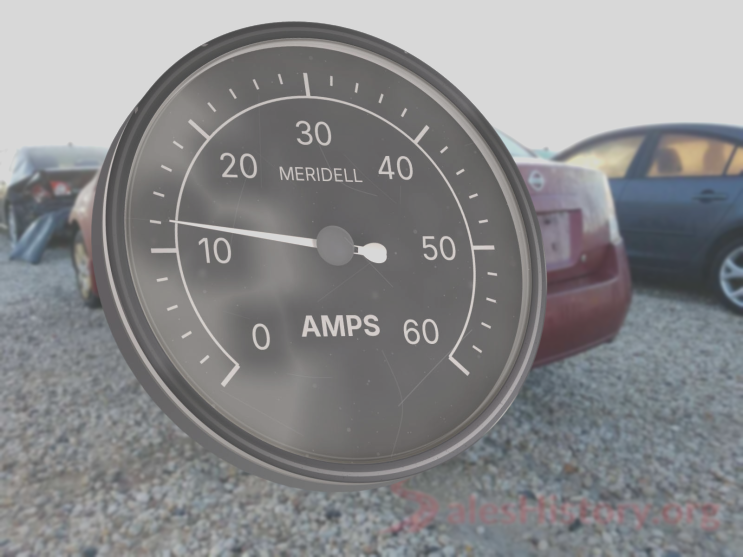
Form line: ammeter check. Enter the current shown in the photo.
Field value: 12 A
